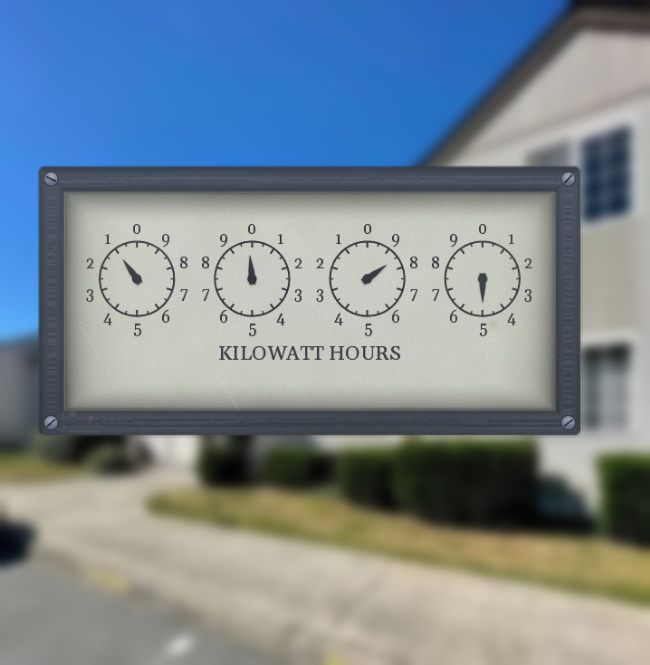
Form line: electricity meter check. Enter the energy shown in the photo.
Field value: 985 kWh
